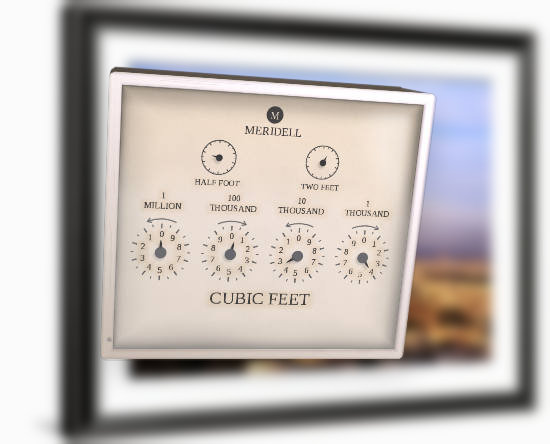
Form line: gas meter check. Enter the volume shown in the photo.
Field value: 3400 ft³
